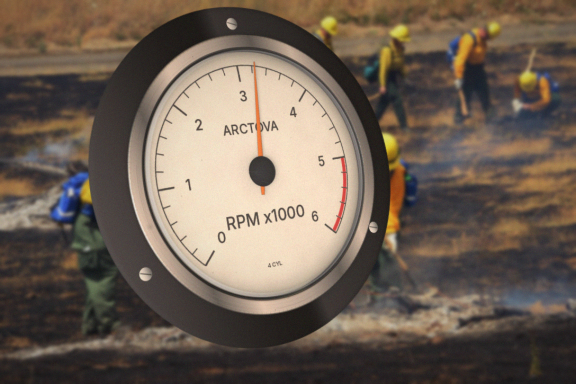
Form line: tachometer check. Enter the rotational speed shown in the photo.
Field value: 3200 rpm
